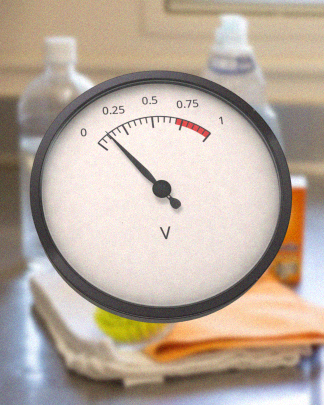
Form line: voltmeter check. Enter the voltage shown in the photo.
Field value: 0.1 V
